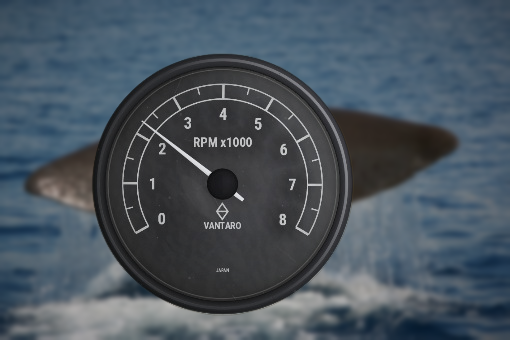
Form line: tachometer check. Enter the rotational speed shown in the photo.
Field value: 2250 rpm
